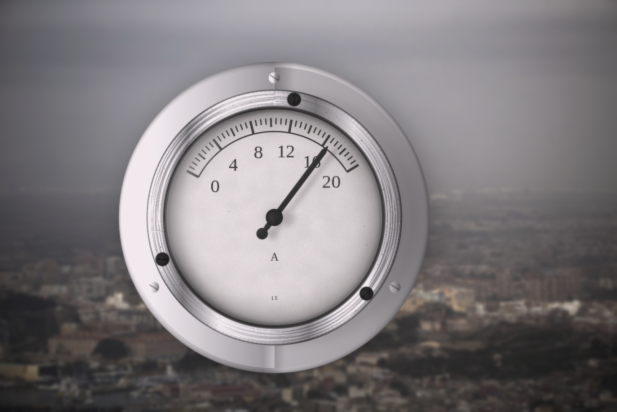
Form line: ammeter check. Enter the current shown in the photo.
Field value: 16.5 A
